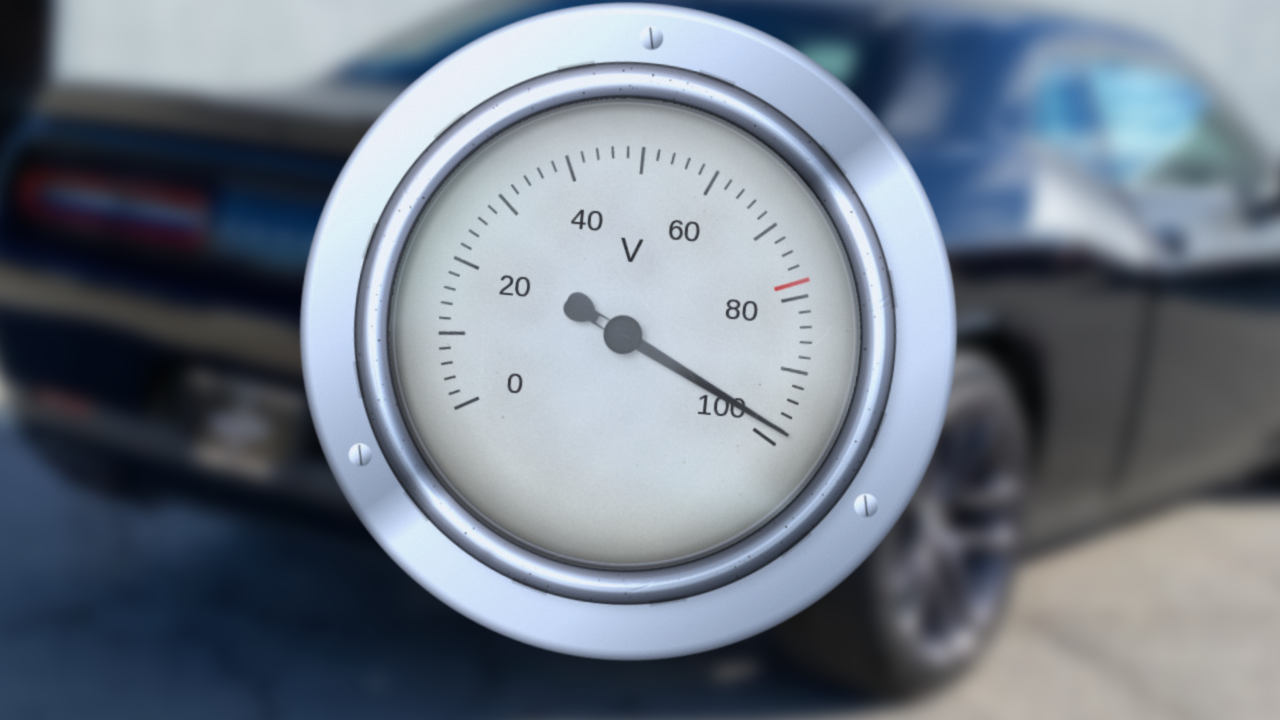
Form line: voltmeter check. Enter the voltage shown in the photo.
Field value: 98 V
